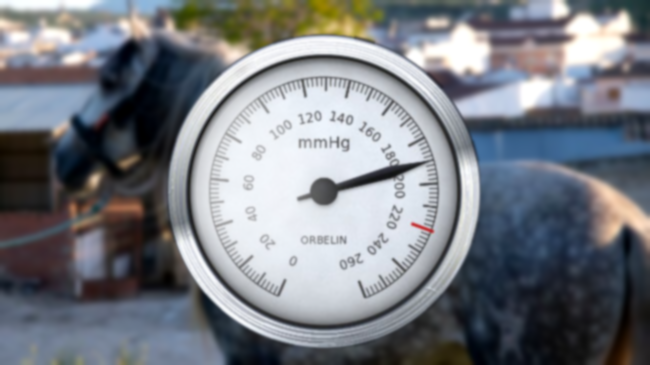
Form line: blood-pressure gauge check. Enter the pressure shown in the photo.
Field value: 190 mmHg
